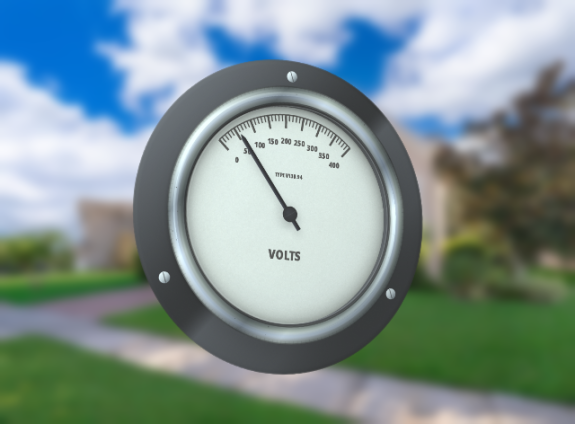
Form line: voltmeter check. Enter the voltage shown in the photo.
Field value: 50 V
